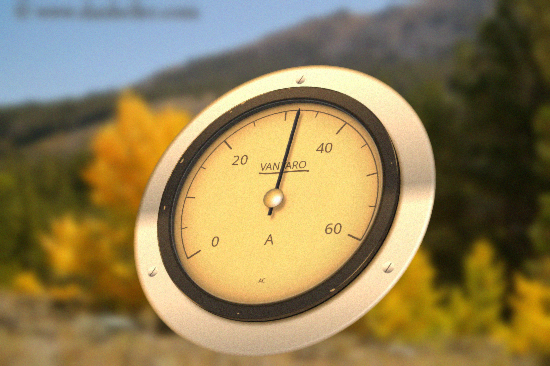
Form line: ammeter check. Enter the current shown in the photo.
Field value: 32.5 A
